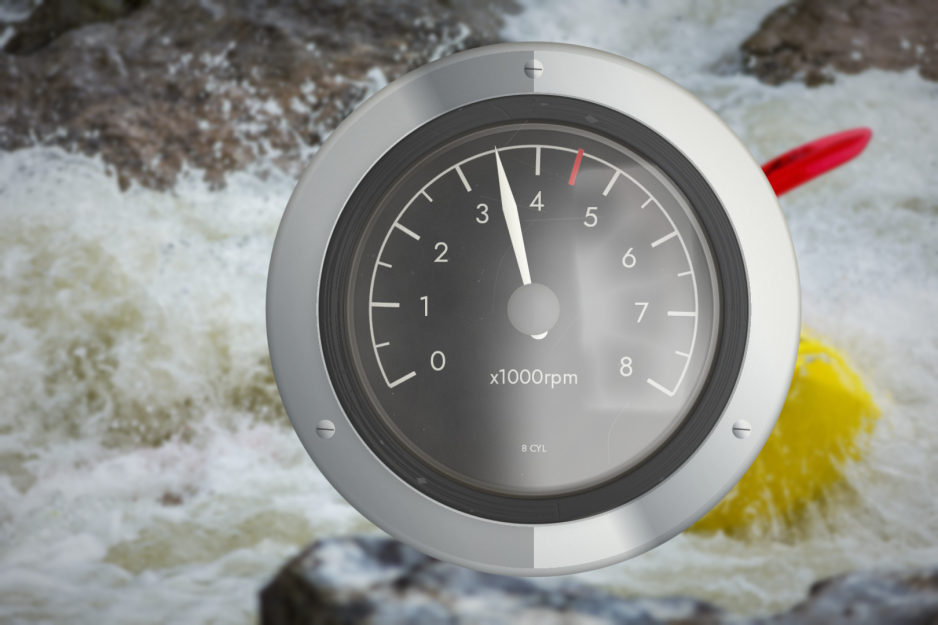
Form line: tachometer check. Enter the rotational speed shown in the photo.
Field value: 3500 rpm
